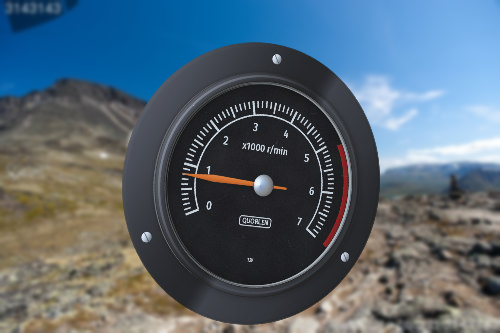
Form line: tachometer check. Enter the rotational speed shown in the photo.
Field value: 800 rpm
